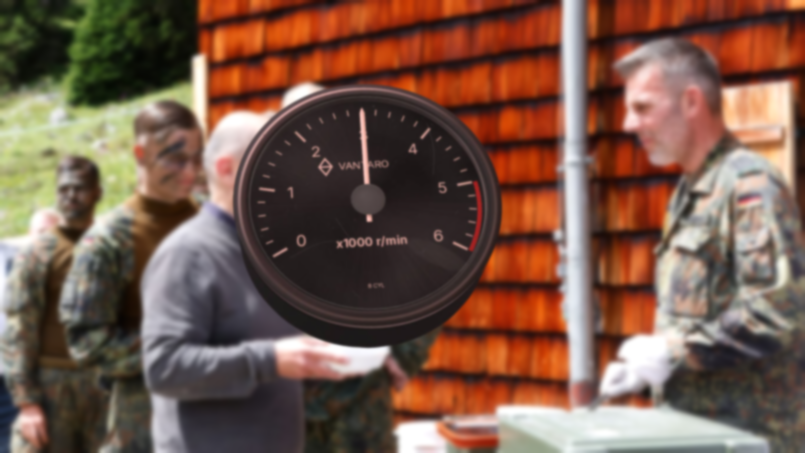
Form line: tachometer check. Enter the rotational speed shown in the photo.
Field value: 3000 rpm
